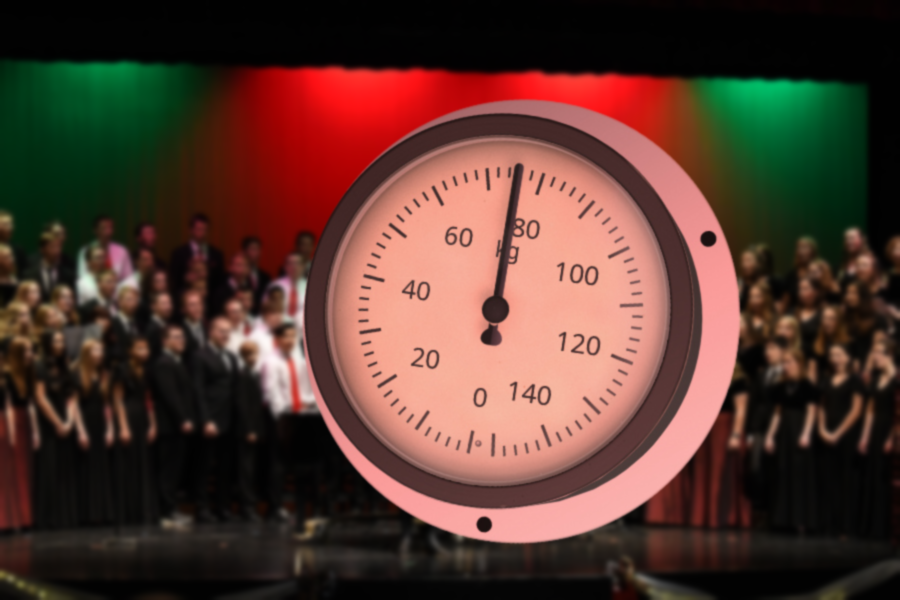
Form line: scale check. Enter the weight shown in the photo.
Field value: 76 kg
